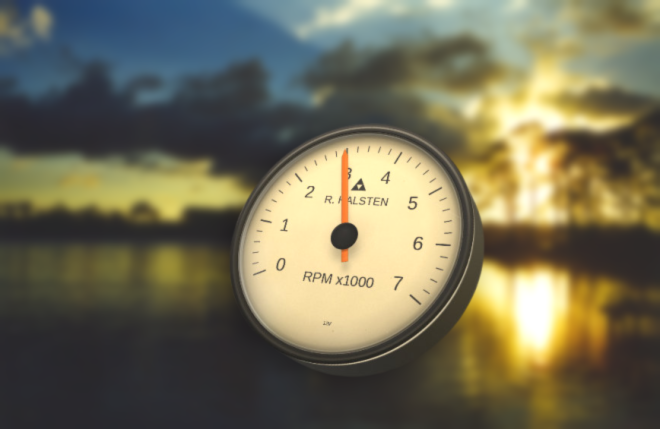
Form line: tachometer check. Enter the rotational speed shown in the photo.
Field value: 3000 rpm
